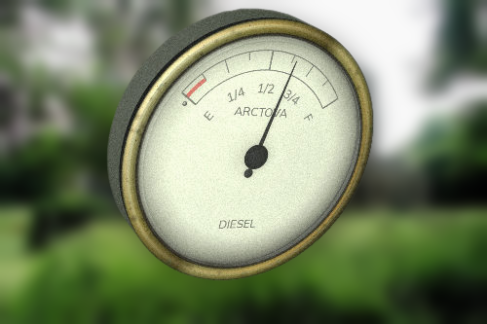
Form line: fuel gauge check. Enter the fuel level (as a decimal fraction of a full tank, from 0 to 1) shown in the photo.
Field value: 0.625
